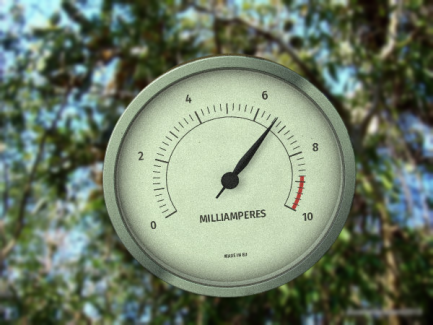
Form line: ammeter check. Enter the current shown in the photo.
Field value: 6.6 mA
